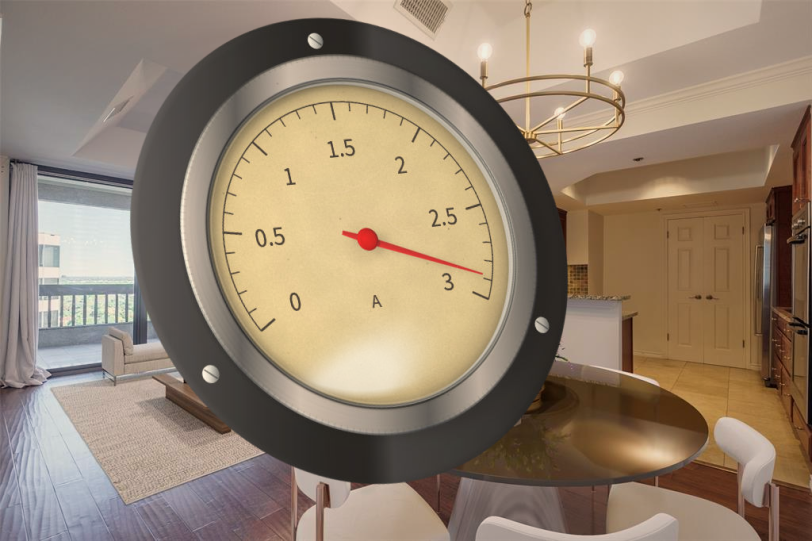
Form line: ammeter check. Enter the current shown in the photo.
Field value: 2.9 A
